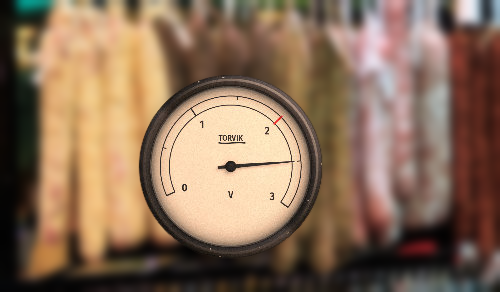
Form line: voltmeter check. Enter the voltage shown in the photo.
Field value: 2.5 V
